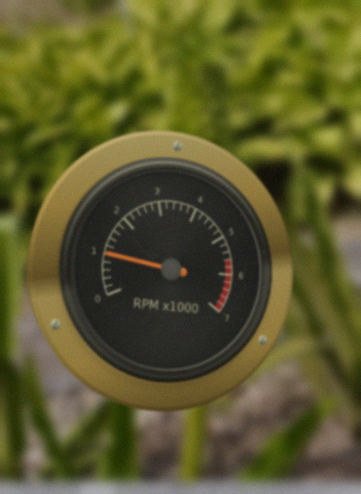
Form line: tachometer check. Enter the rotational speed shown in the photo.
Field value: 1000 rpm
